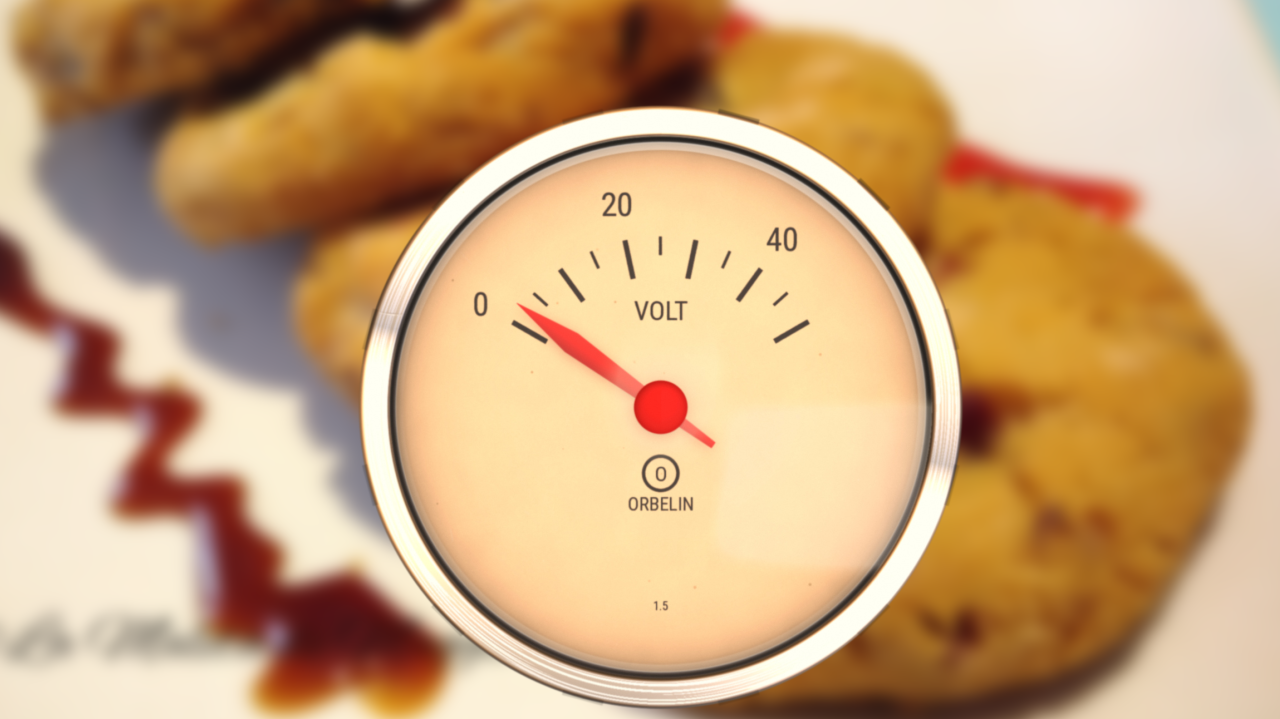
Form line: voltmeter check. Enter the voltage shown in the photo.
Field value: 2.5 V
